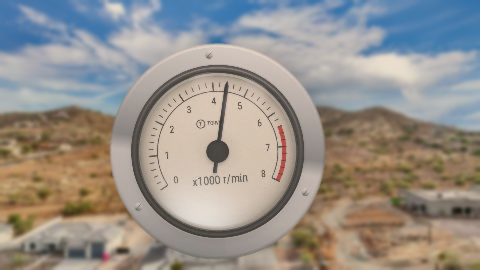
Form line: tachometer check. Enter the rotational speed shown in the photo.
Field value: 4400 rpm
